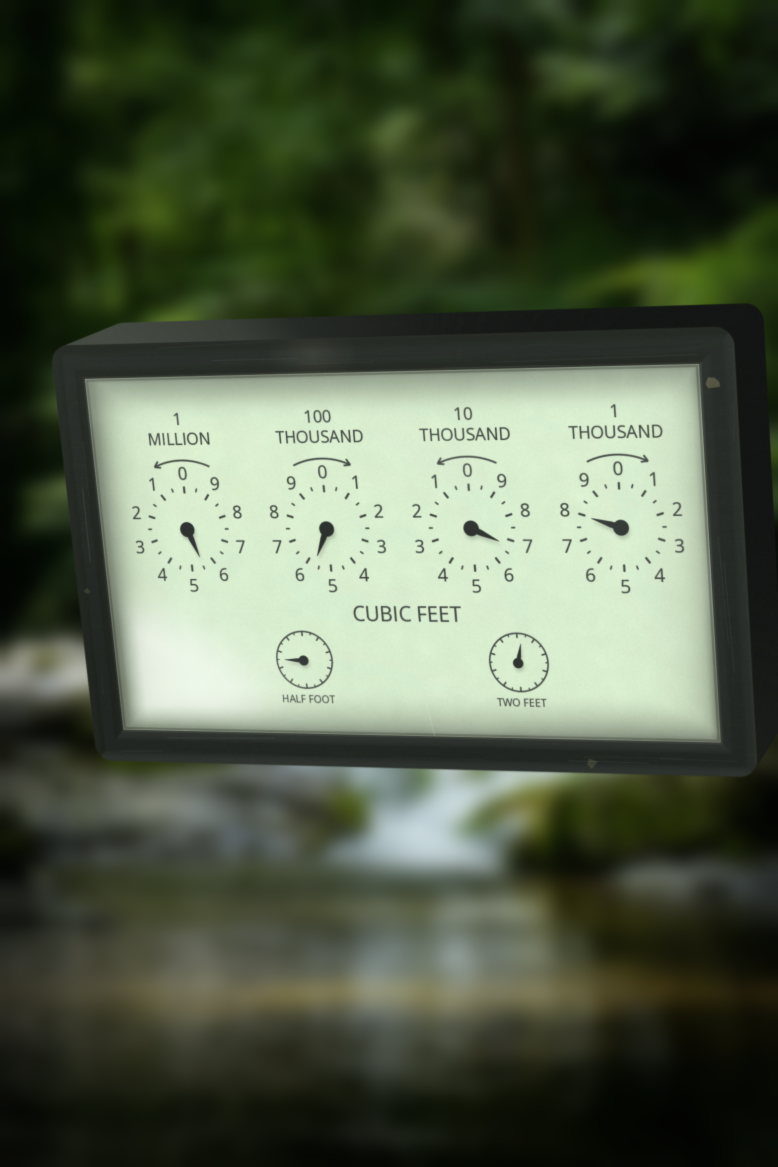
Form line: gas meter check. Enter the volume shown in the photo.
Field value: 556800 ft³
